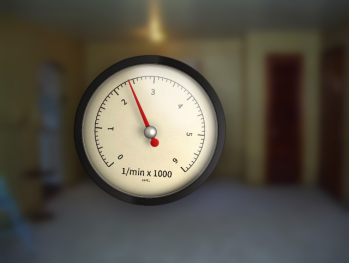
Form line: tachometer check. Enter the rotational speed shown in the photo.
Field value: 2400 rpm
